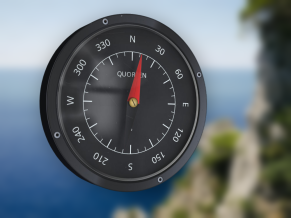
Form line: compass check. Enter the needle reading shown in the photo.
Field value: 10 °
